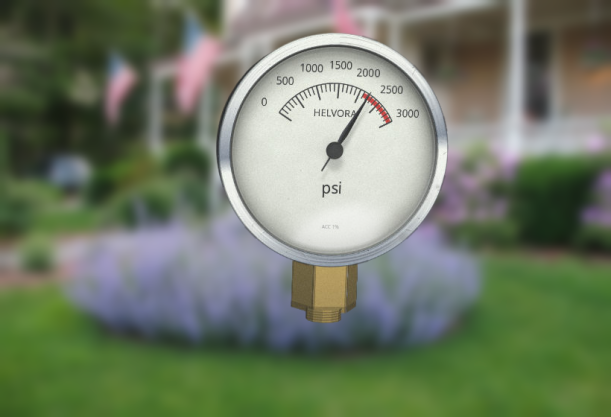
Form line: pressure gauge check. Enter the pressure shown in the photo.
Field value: 2200 psi
